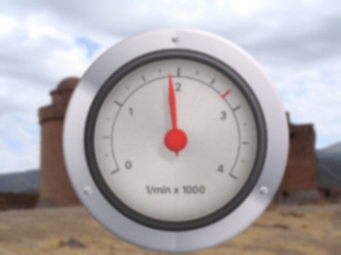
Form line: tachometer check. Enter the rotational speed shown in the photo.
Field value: 1875 rpm
